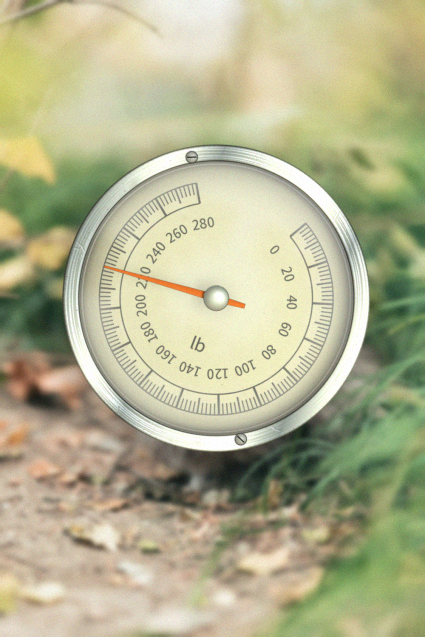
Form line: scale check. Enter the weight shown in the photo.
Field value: 220 lb
